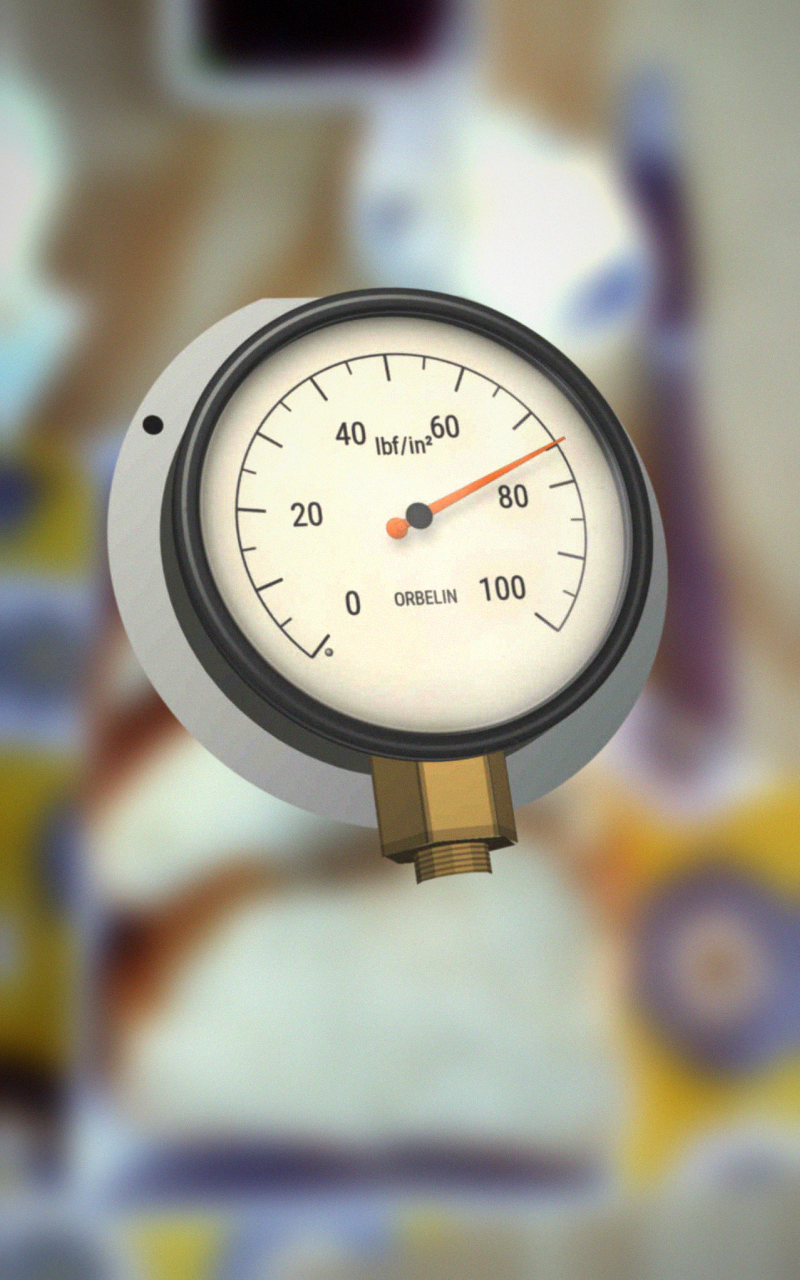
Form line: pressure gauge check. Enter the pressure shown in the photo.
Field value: 75 psi
